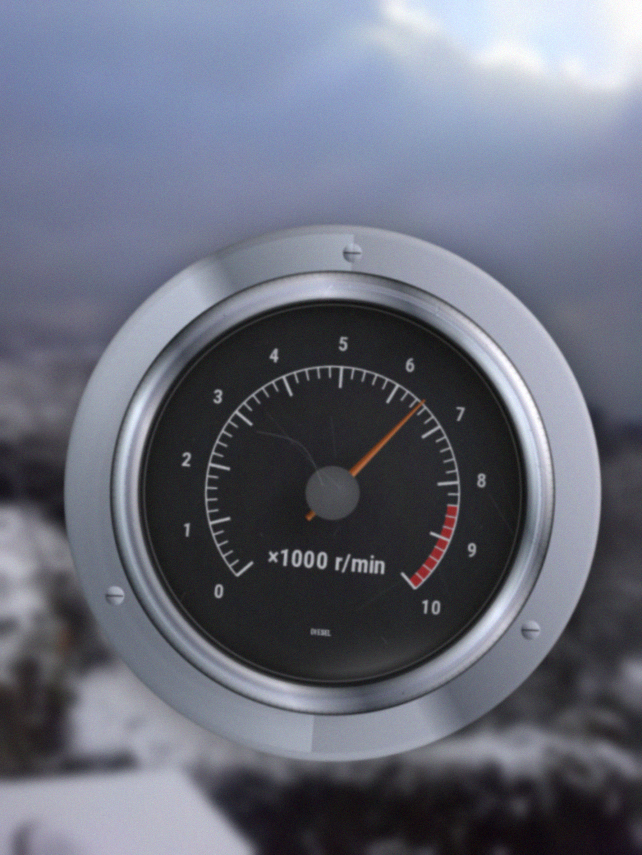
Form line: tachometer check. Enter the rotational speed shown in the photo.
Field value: 6500 rpm
